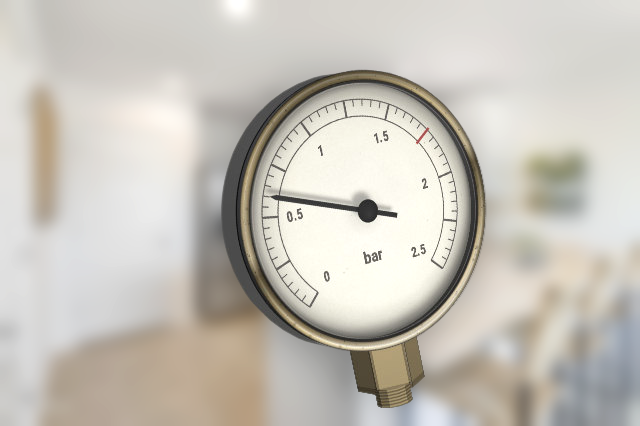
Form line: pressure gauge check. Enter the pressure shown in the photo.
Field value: 0.6 bar
